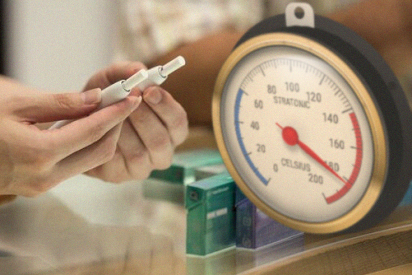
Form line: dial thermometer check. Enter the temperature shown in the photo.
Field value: 180 °C
